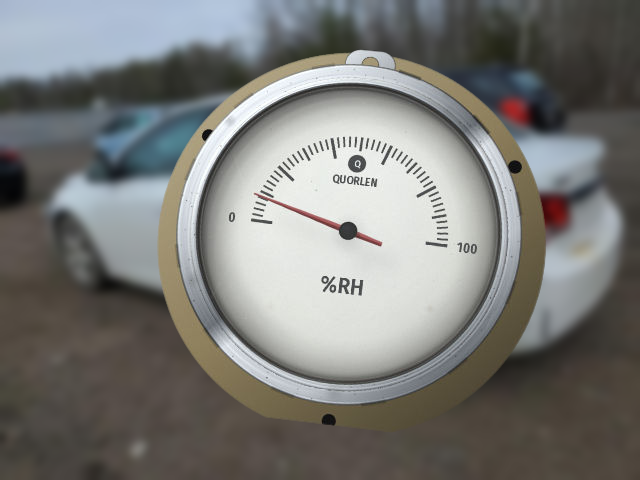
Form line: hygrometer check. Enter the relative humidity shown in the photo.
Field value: 8 %
